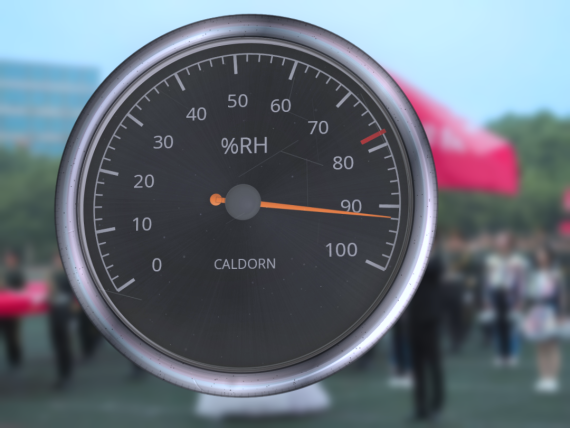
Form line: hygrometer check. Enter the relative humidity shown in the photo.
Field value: 92 %
